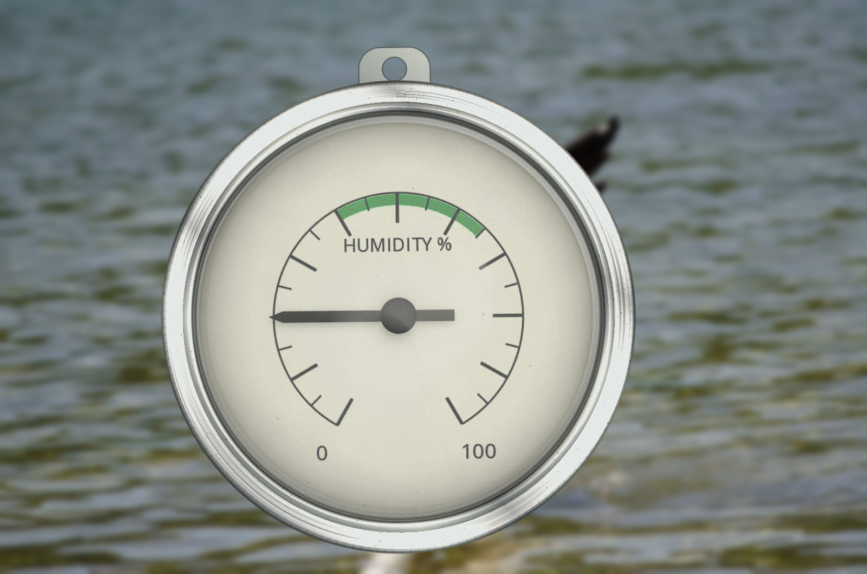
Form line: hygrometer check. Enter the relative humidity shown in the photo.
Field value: 20 %
